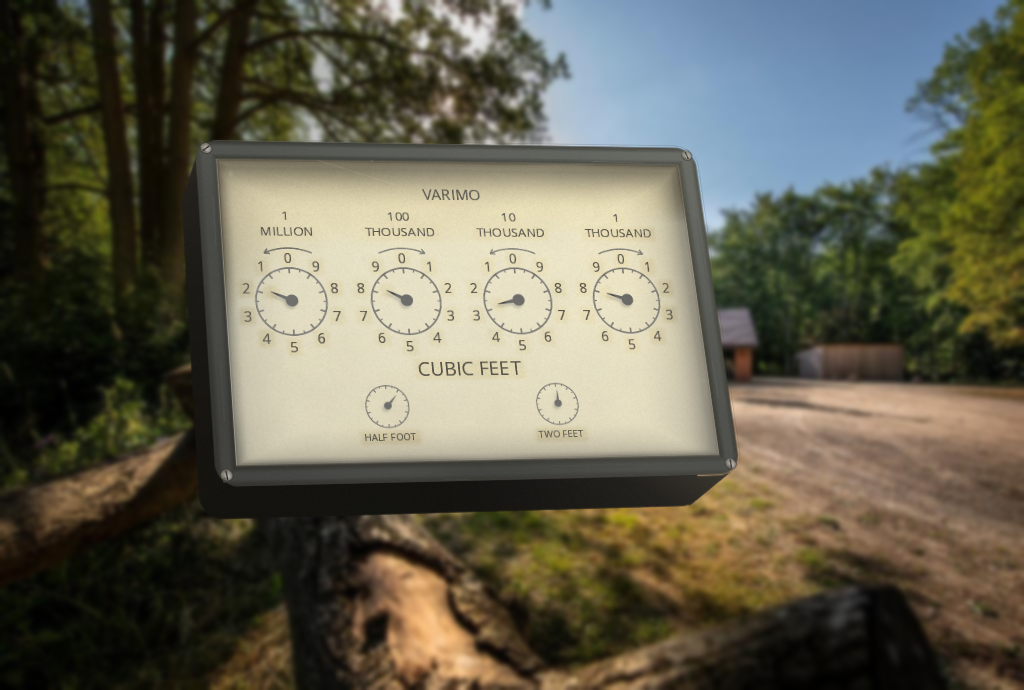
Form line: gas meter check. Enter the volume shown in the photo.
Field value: 182800 ft³
